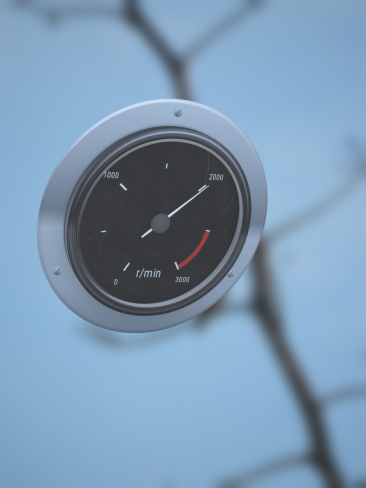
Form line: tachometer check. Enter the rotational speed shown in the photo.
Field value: 2000 rpm
